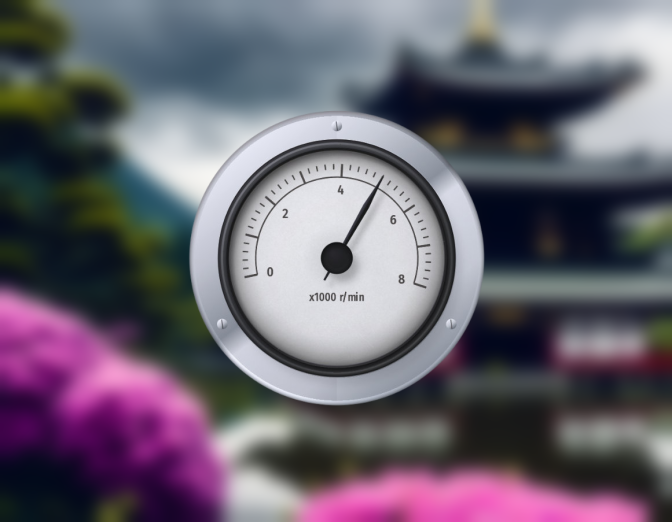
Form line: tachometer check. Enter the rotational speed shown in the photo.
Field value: 5000 rpm
